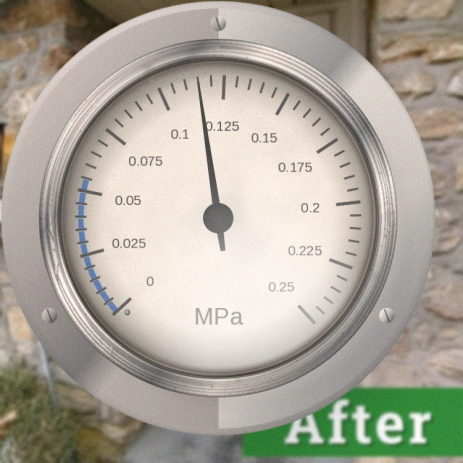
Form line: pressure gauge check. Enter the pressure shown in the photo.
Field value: 0.115 MPa
